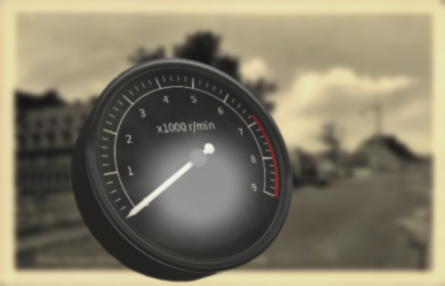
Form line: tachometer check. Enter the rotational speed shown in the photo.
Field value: 0 rpm
